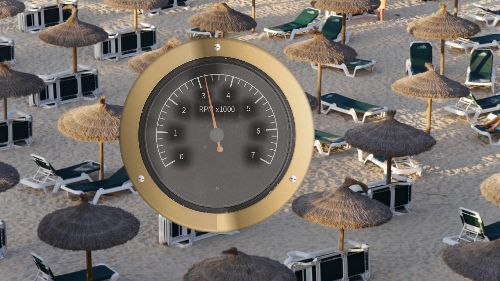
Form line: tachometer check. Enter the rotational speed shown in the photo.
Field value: 3200 rpm
